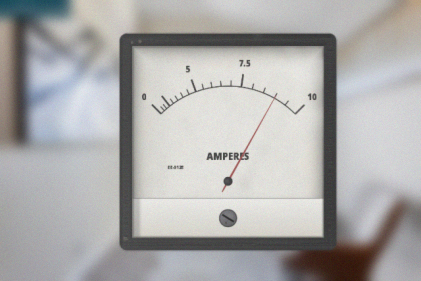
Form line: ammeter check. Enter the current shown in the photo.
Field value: 9 A
